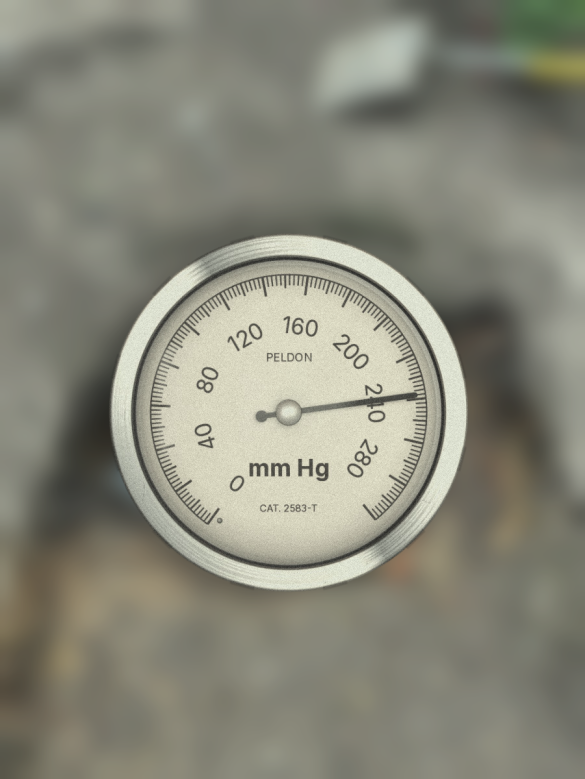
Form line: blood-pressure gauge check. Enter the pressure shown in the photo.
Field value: 238 mmHg
